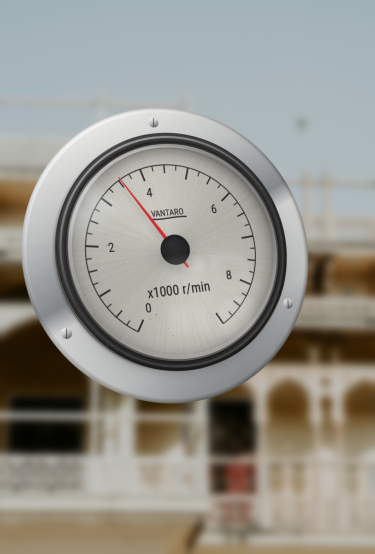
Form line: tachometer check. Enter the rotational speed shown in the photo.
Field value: 3500 rpm
